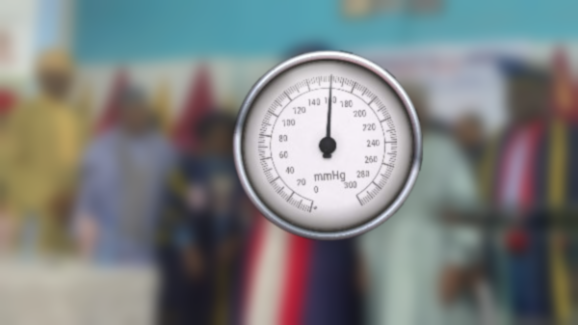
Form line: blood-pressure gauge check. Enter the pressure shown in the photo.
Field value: 160 mmHg
